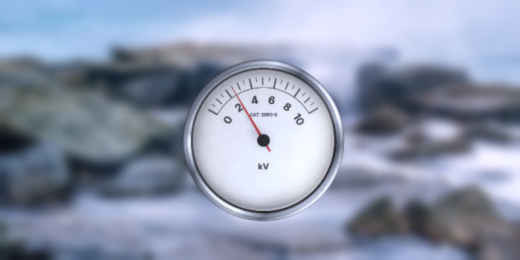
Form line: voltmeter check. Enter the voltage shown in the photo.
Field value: 2.5 kV
